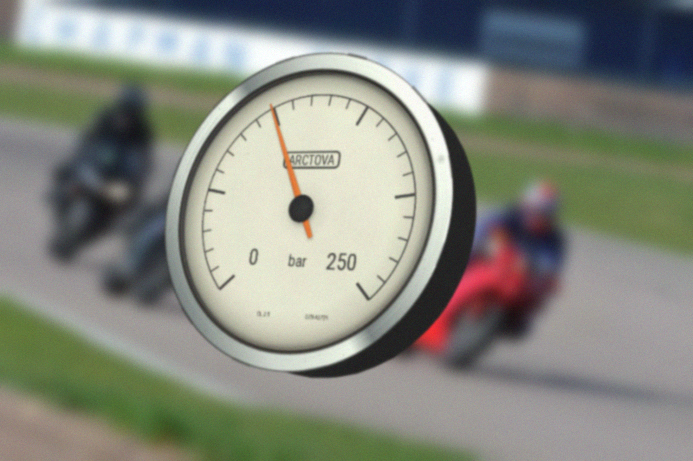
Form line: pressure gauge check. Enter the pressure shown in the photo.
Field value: 100 bar
